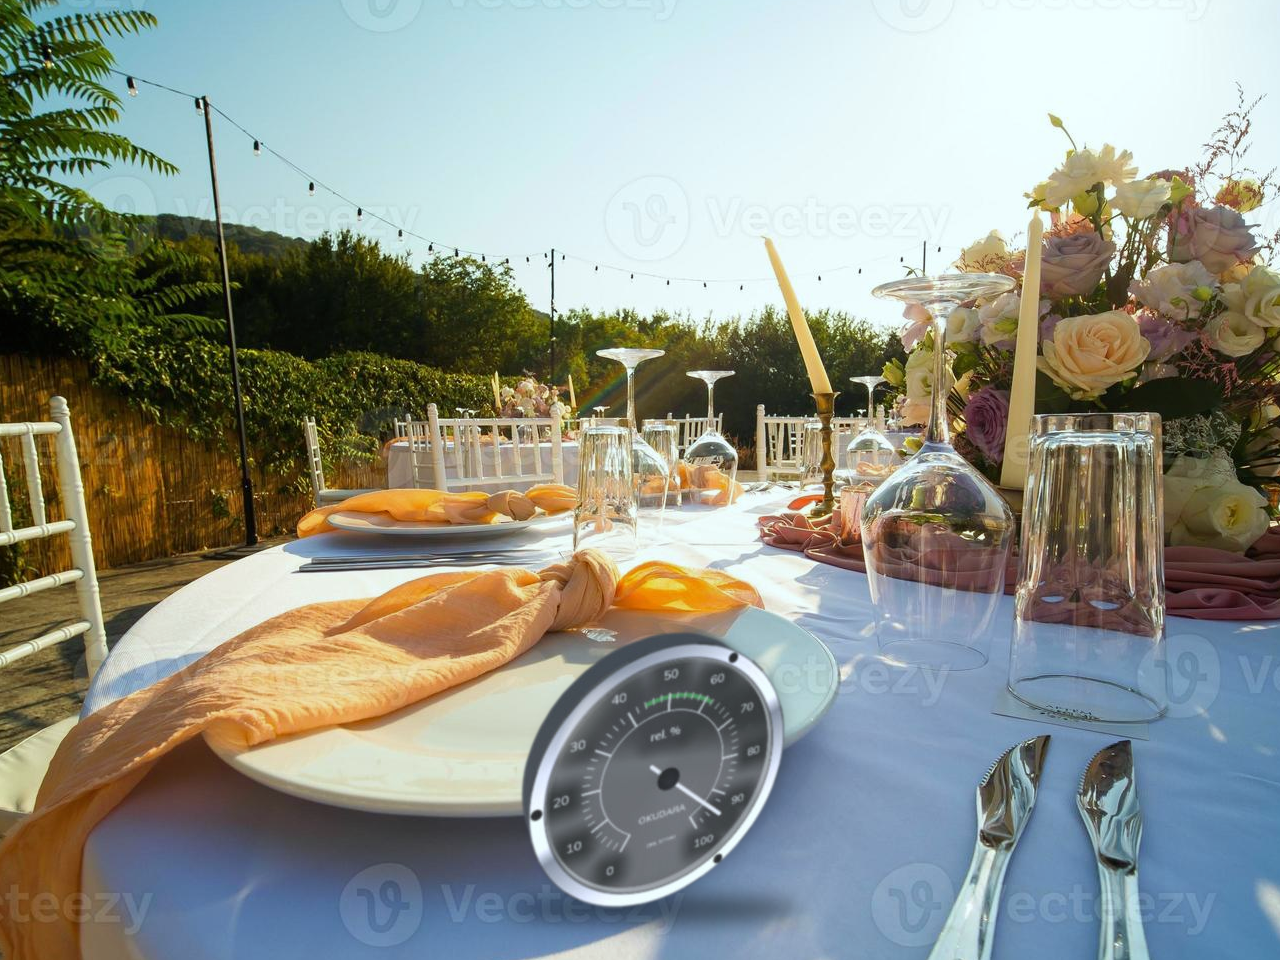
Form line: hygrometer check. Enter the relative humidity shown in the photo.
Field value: 94 %
